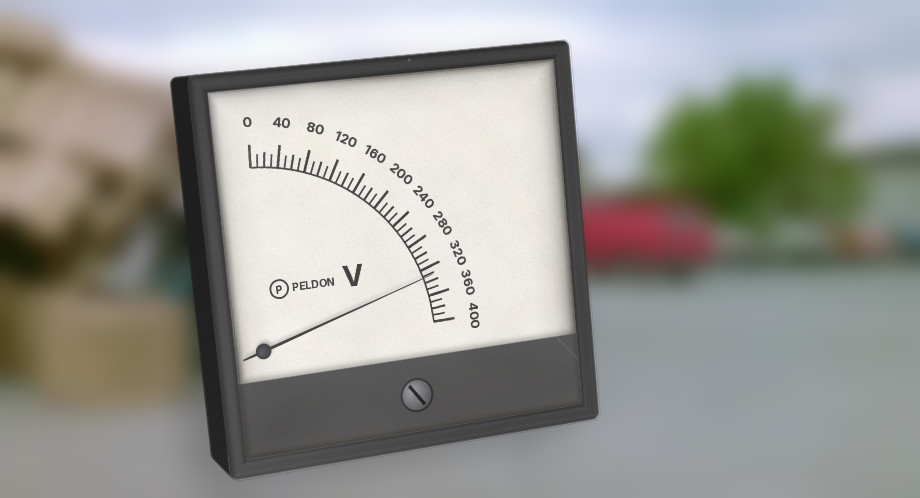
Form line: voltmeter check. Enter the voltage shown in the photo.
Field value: 330 V
